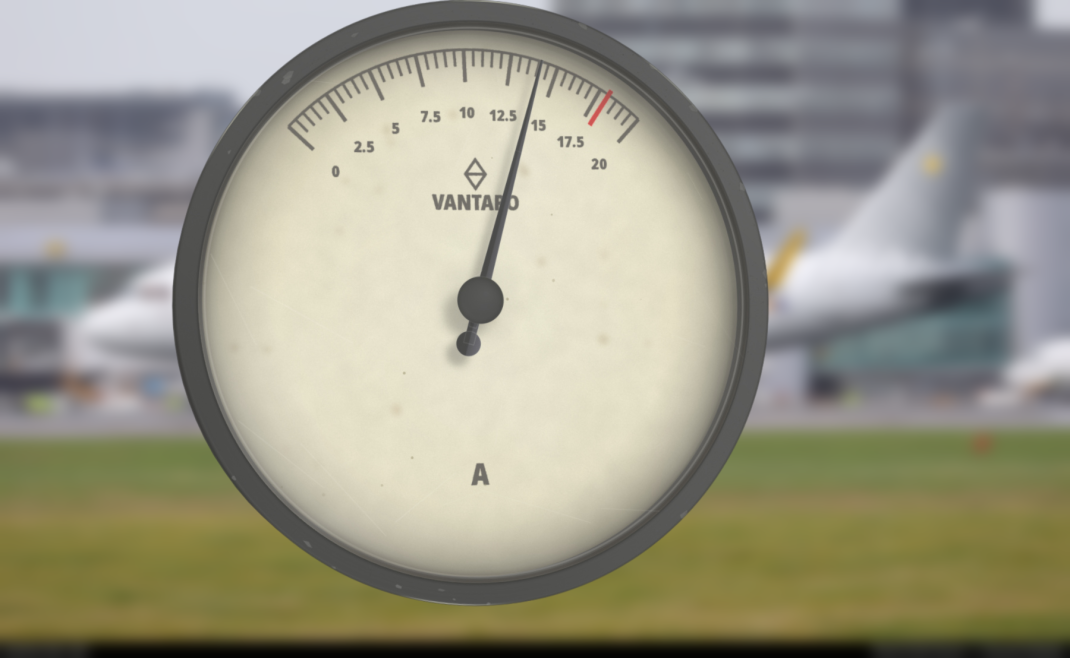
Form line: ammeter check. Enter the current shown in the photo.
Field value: 14 A
